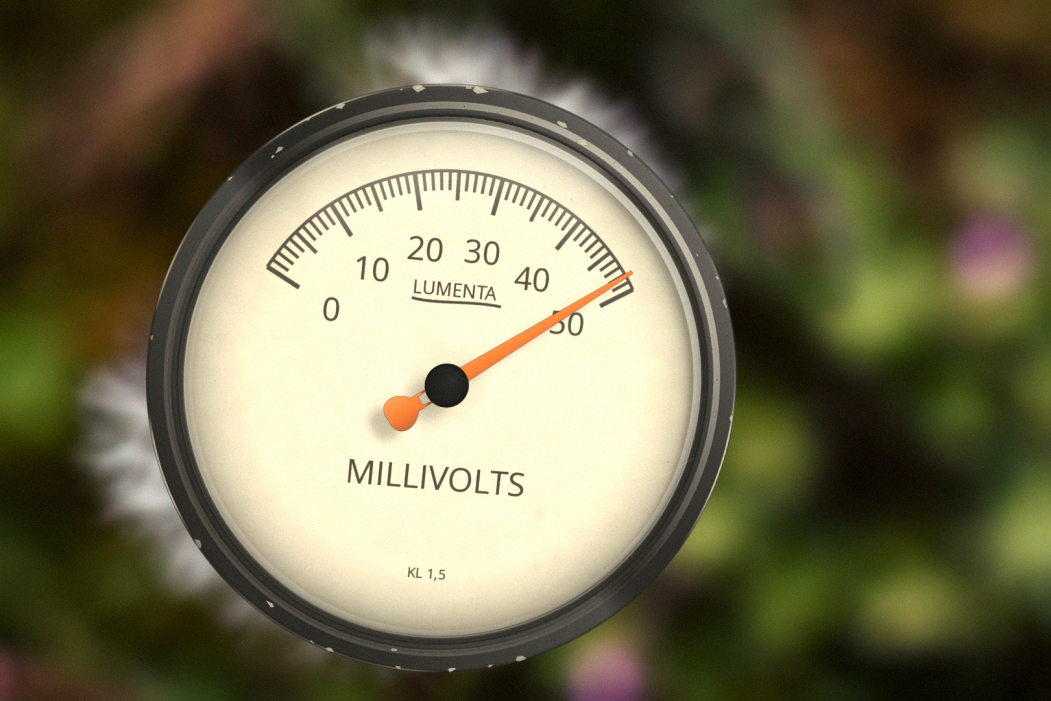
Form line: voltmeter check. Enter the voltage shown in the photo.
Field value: 48 mV
